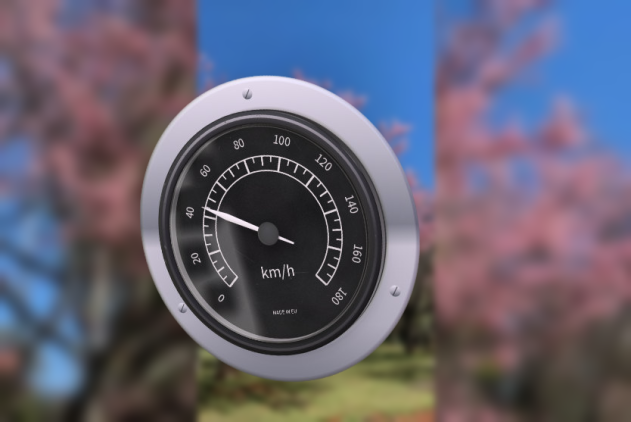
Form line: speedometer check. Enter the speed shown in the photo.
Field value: 45 km/h
